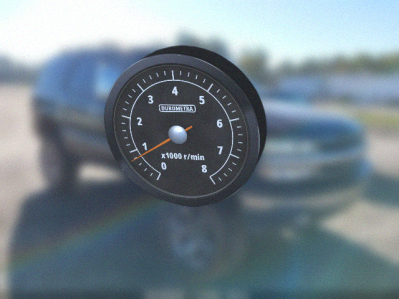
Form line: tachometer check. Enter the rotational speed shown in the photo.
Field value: 800 rpm
